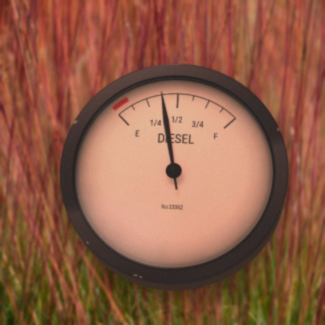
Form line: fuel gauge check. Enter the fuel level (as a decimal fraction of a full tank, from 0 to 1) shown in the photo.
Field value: 0.375
